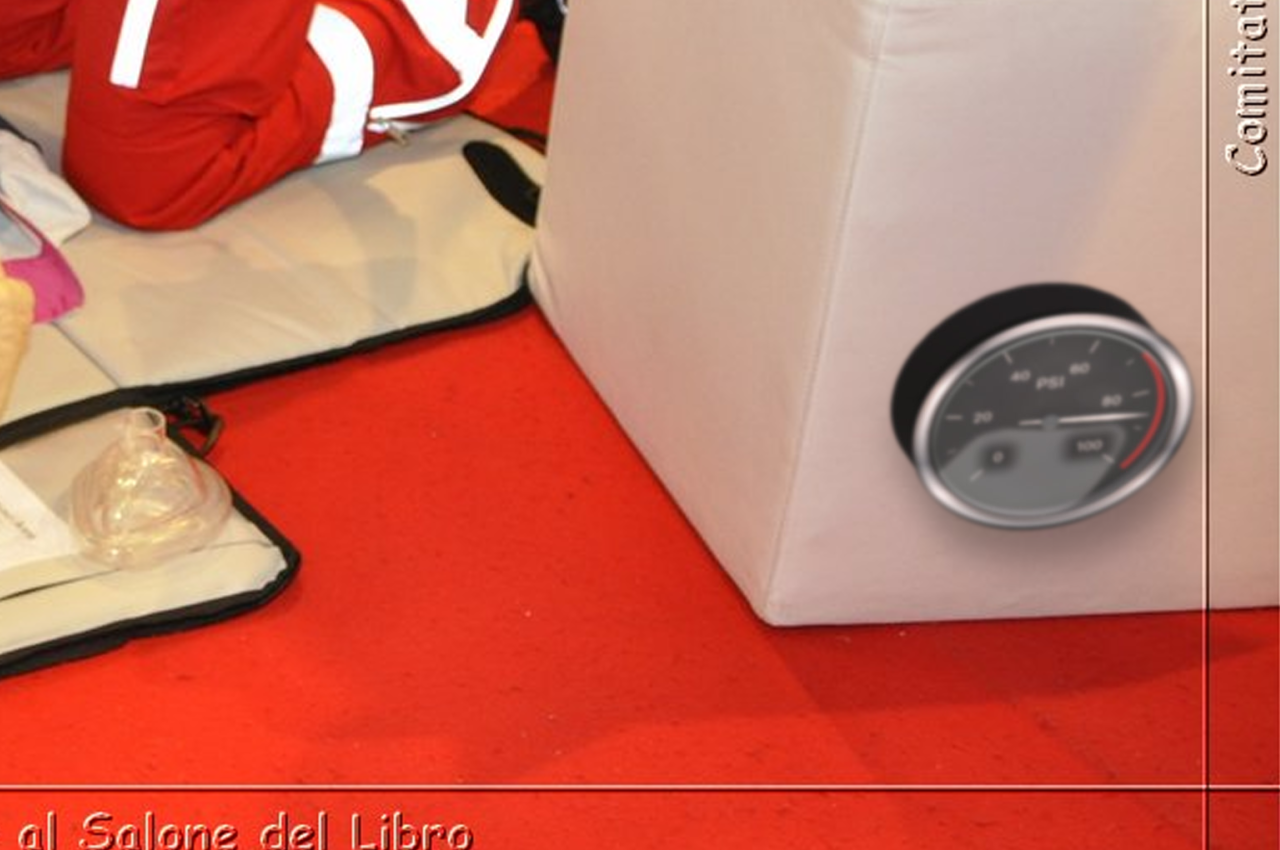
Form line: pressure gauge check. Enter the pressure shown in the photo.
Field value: 85 psi
